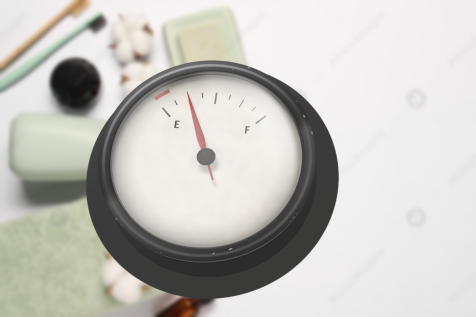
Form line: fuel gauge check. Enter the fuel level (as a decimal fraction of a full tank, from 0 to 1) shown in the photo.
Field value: 0.25
